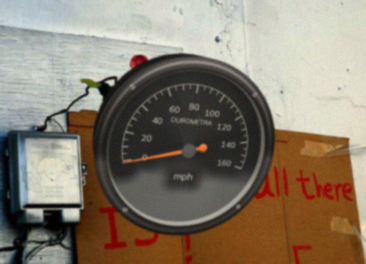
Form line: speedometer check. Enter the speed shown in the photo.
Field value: 0 mph
